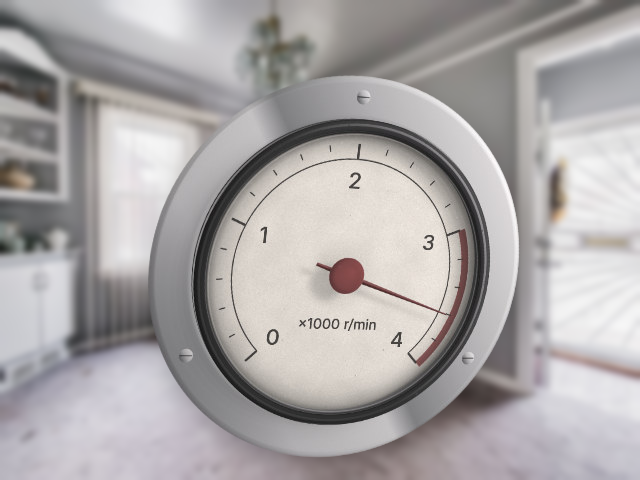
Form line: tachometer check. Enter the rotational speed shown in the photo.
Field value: 3600 rpm
